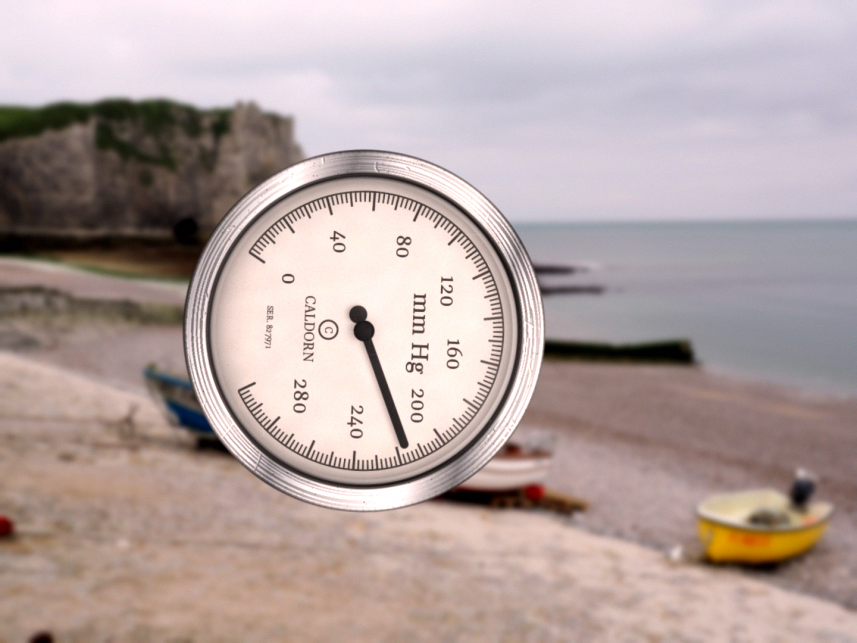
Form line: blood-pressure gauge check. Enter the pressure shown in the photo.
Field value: 216 mmHg
